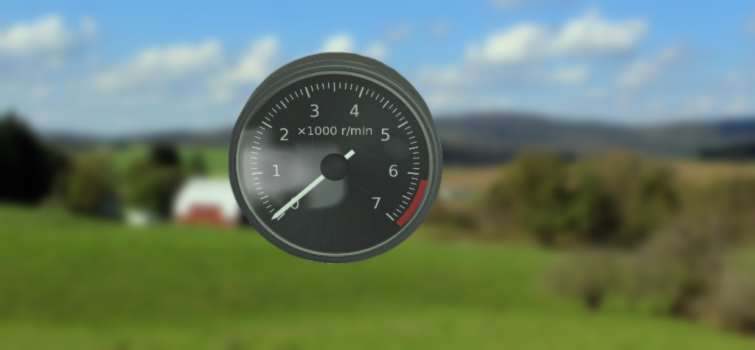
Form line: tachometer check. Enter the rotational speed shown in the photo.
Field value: 100 rpm
